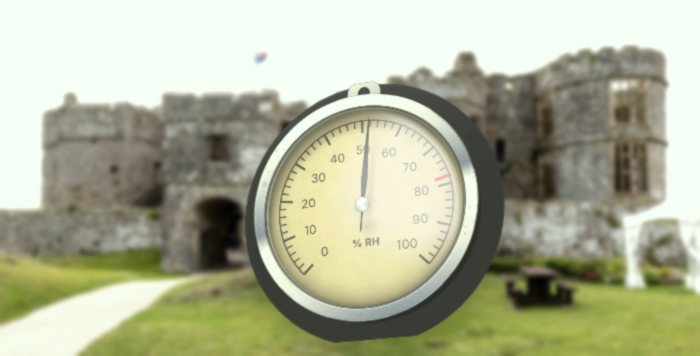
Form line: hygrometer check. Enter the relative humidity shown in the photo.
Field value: 52 %
